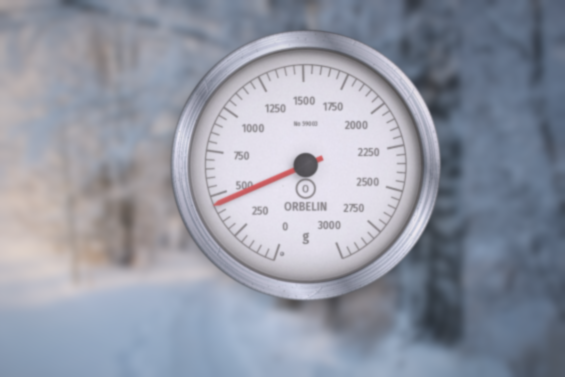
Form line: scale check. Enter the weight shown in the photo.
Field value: 450 g
